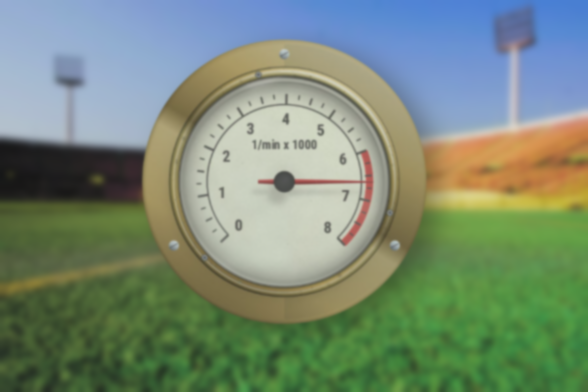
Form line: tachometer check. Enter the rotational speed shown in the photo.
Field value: 6625 rpm
